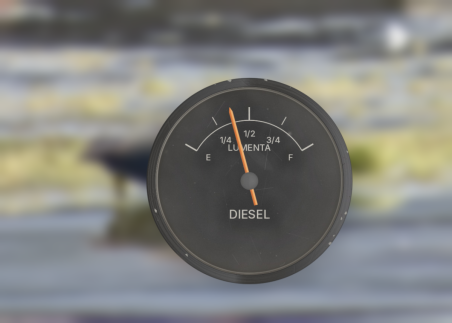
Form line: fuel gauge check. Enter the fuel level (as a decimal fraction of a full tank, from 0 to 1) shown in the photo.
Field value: 0.375
